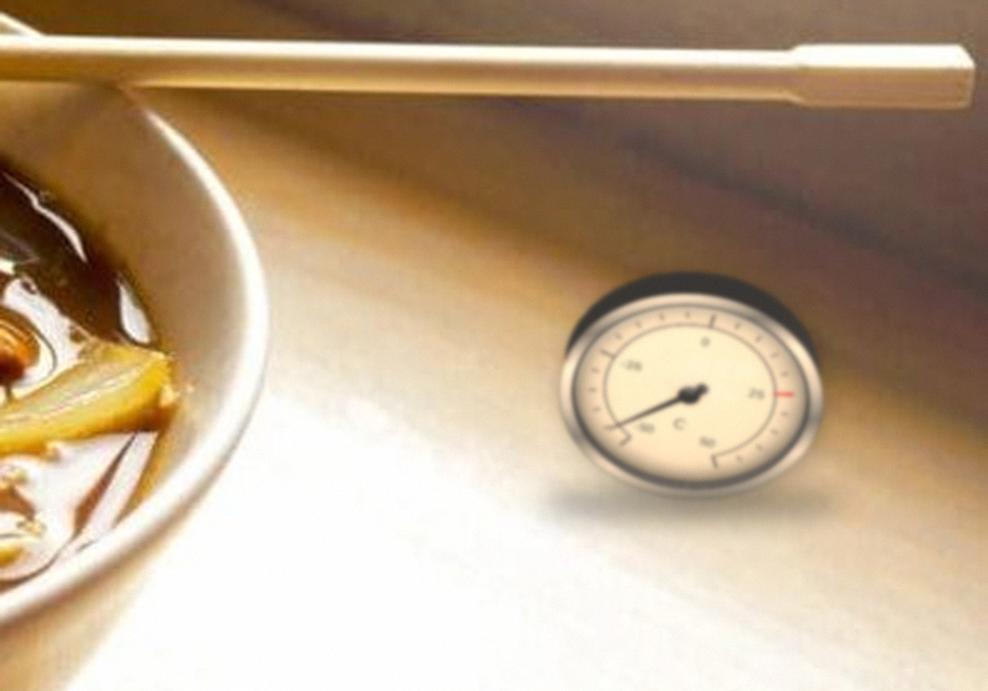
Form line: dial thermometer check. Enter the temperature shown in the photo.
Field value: -45 °C
